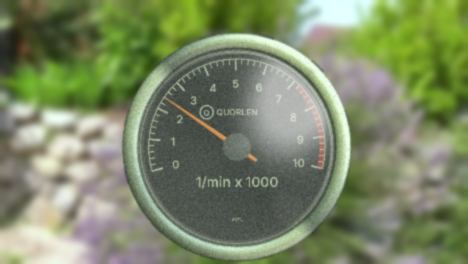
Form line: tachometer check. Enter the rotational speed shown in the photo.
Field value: 2400 rpm
